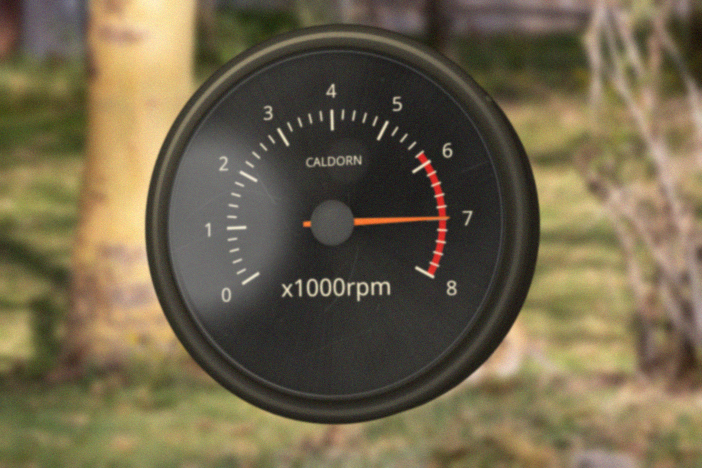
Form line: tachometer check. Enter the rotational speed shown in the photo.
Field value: 7000 rpm
